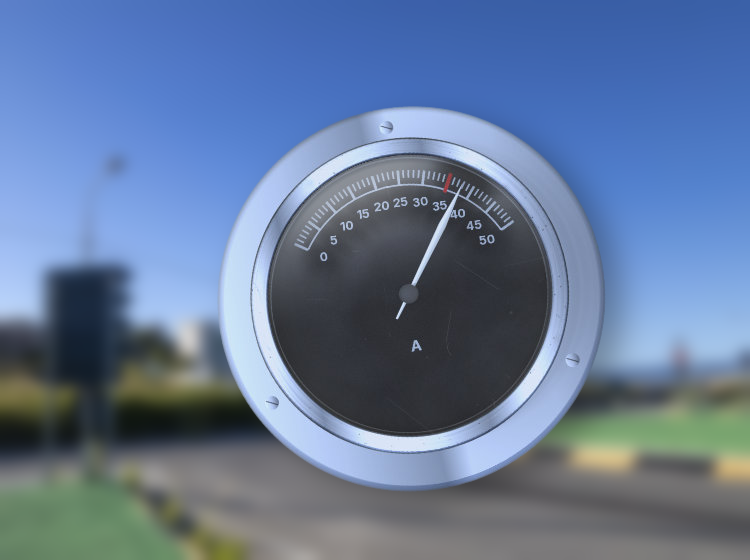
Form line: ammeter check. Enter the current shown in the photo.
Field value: 38 A
